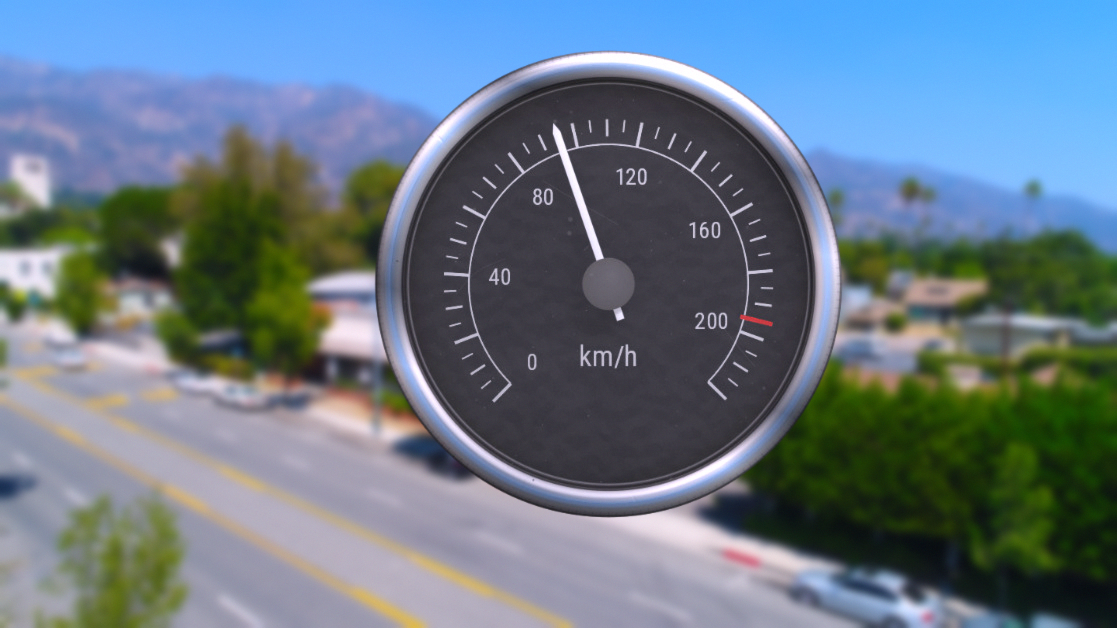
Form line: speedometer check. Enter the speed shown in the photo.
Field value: 95 km/h
